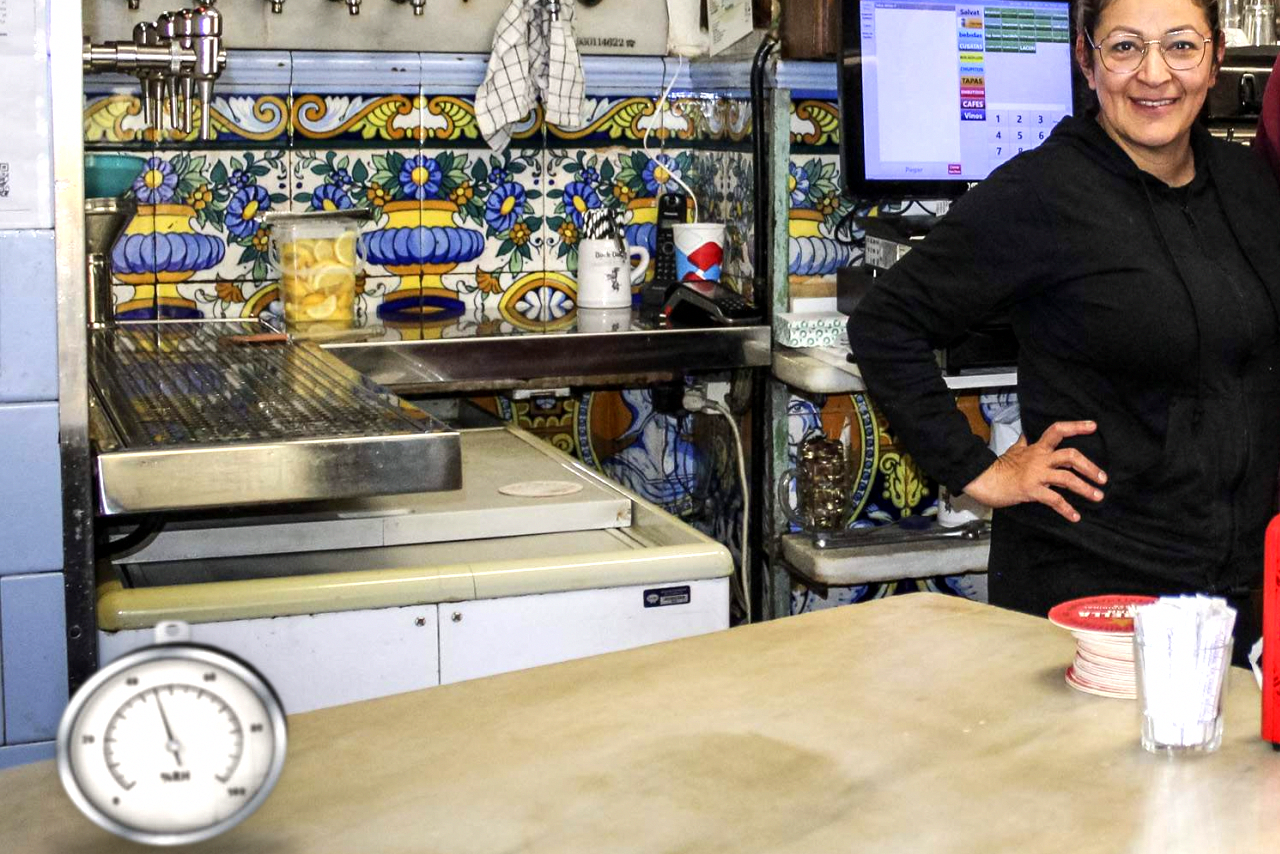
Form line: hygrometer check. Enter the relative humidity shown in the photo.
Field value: 45 %
